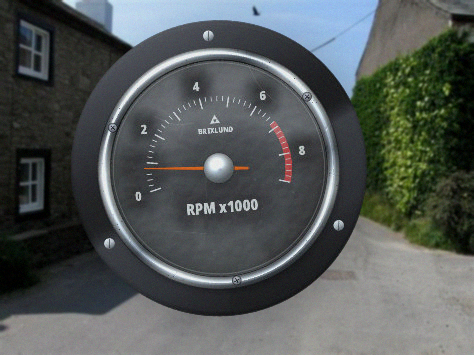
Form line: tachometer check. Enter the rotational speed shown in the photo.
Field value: 800 rpm
